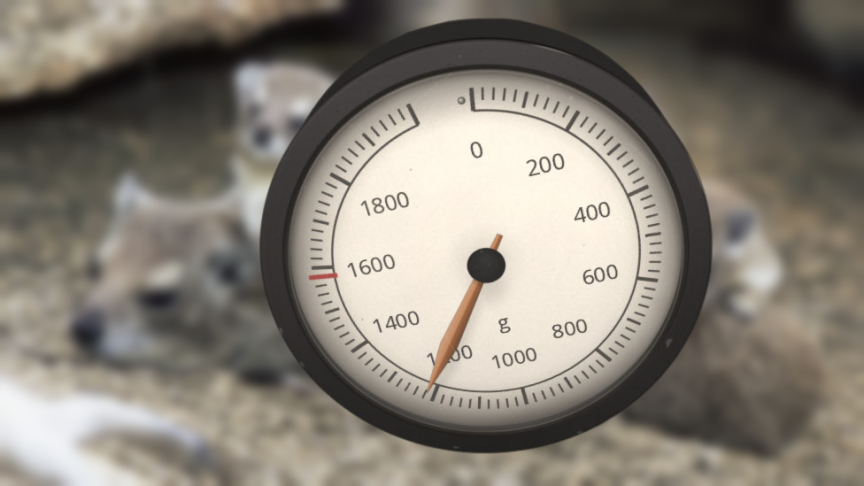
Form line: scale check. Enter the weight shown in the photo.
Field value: 1220 g
